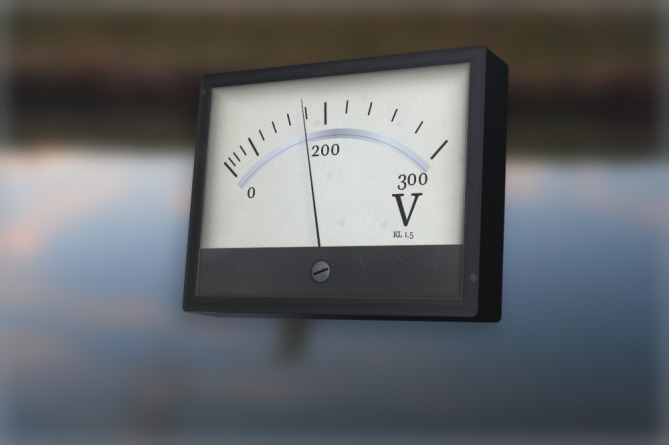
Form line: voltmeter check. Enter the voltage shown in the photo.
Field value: 180 V
